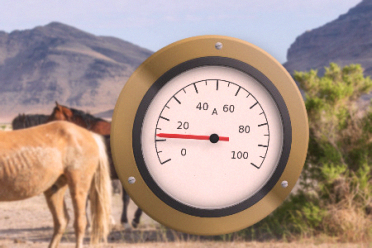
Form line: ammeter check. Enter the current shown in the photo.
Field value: 12.5 A
